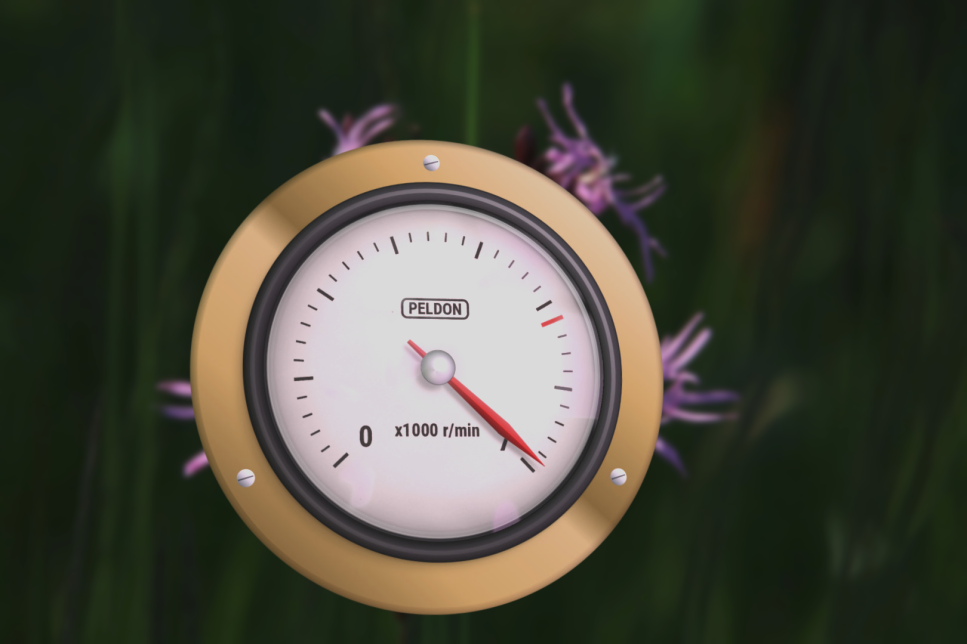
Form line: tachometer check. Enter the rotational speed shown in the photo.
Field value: 6900 rpm
